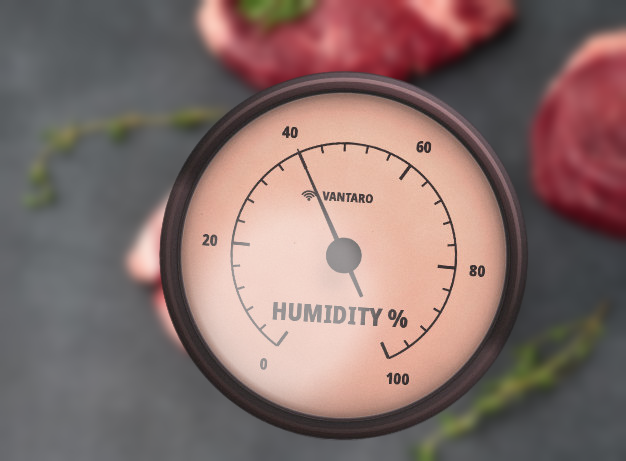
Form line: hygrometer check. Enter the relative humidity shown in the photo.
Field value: 40 %
